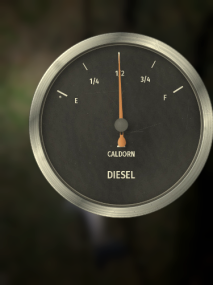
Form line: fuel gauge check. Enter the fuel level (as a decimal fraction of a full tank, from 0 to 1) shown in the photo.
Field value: 0.5
